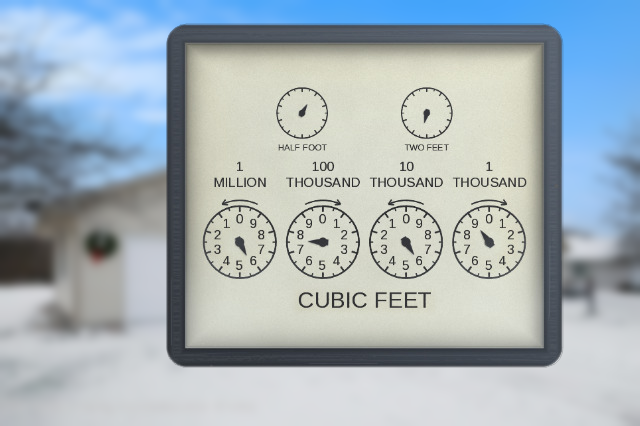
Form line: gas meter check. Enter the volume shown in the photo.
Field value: 575900 ft³
